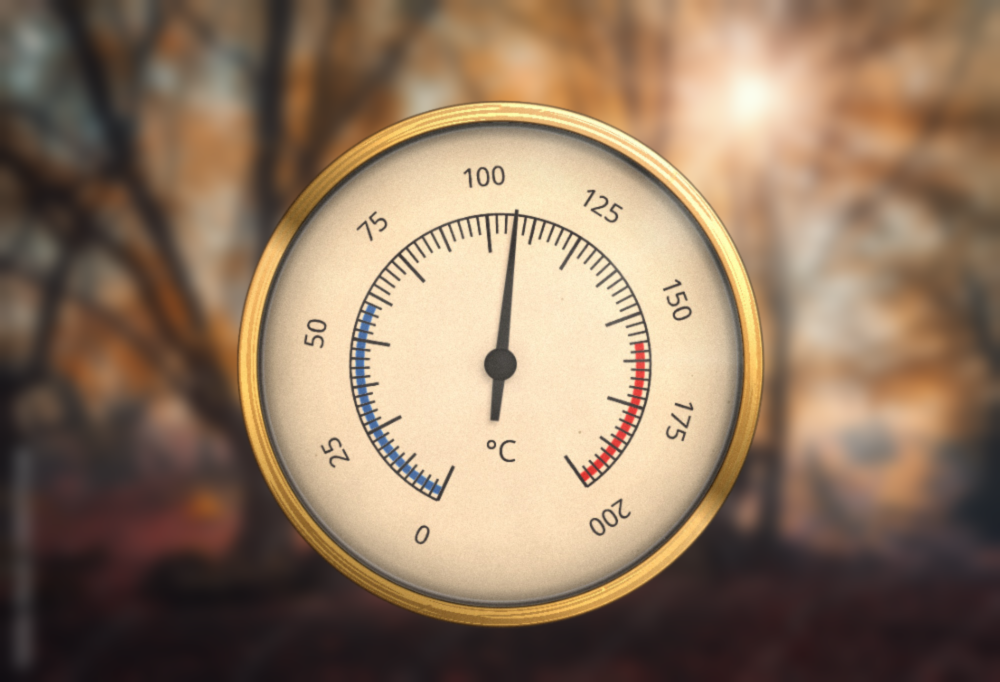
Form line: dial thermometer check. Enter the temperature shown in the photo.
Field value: 107.5 °C
